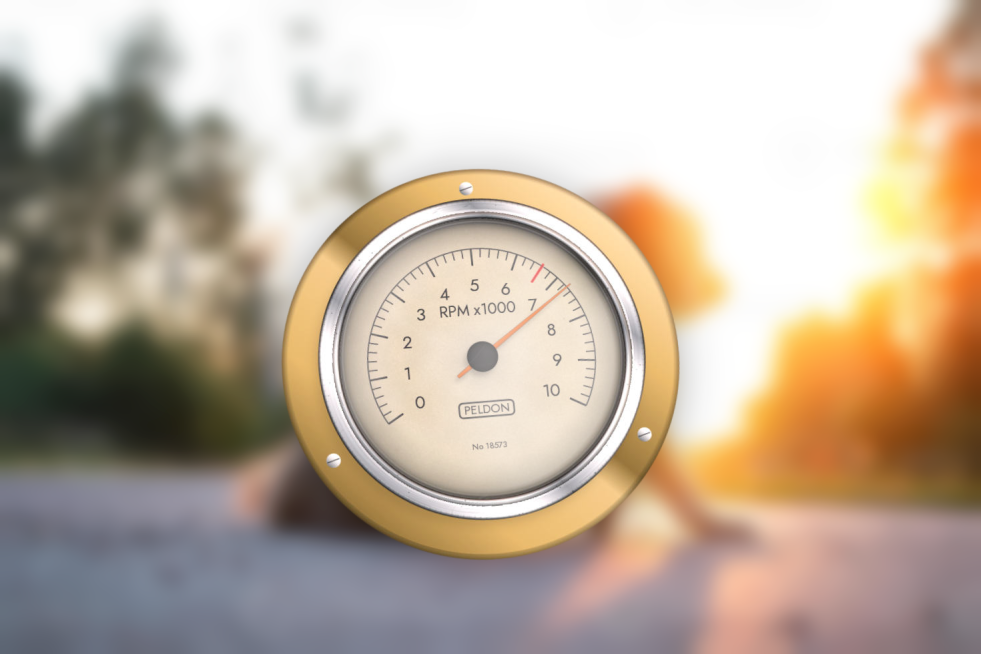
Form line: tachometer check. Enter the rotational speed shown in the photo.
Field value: 7300 rpm
